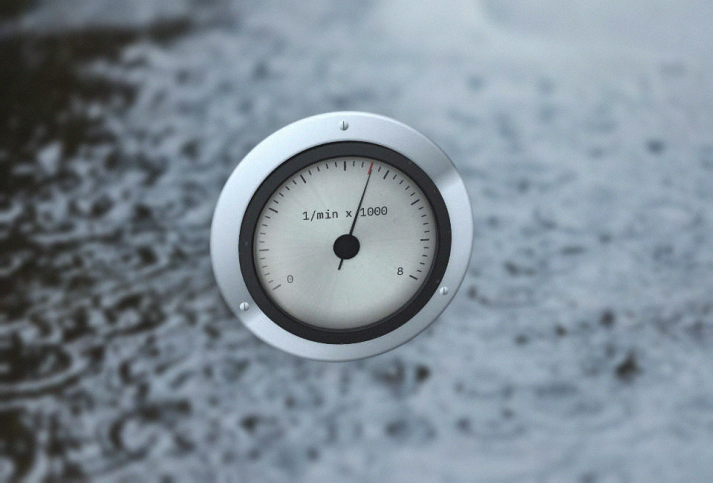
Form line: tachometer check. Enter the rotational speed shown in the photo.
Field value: 4600 rpm
